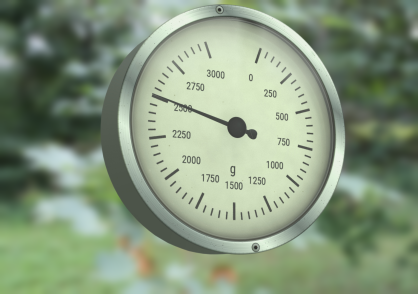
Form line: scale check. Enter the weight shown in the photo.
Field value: 2500 g
